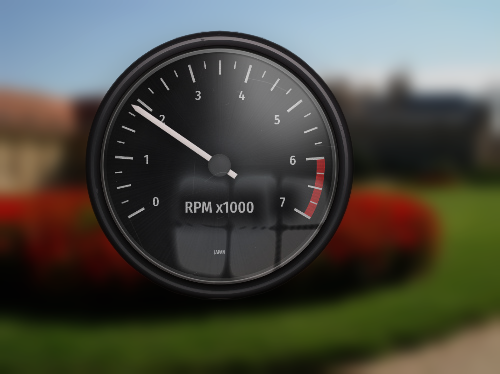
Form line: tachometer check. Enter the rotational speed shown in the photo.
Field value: 1875 rpm
